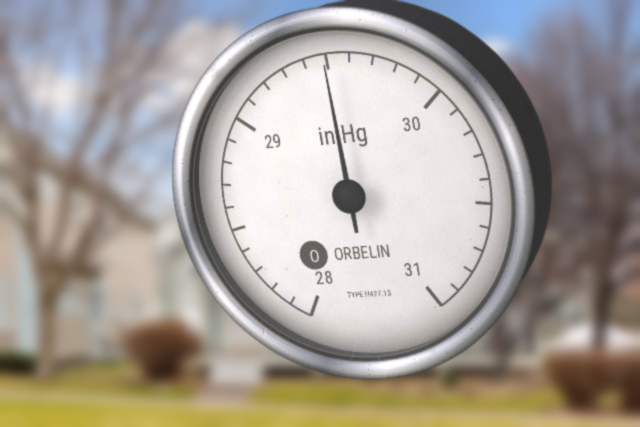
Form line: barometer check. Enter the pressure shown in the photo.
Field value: 29.5 inHg
